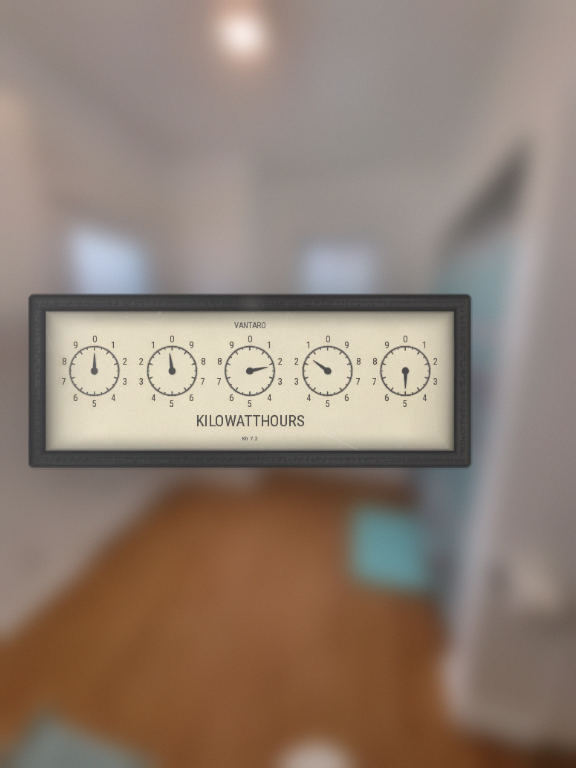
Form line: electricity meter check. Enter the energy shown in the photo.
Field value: 215 kWh
